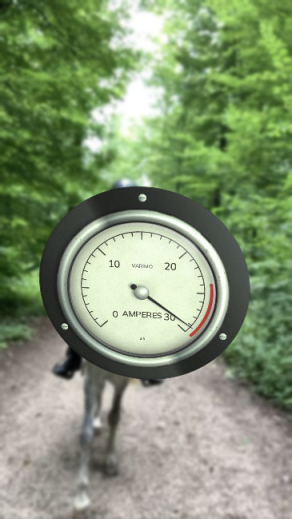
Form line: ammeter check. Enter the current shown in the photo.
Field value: 29 A
